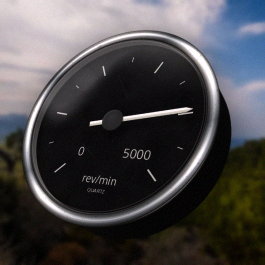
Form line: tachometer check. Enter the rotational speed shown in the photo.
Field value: 4000 rpm
